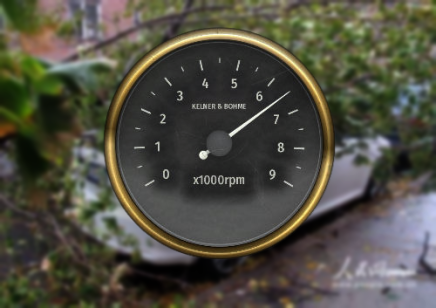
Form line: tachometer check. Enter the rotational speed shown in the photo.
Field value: 6500 rpm
